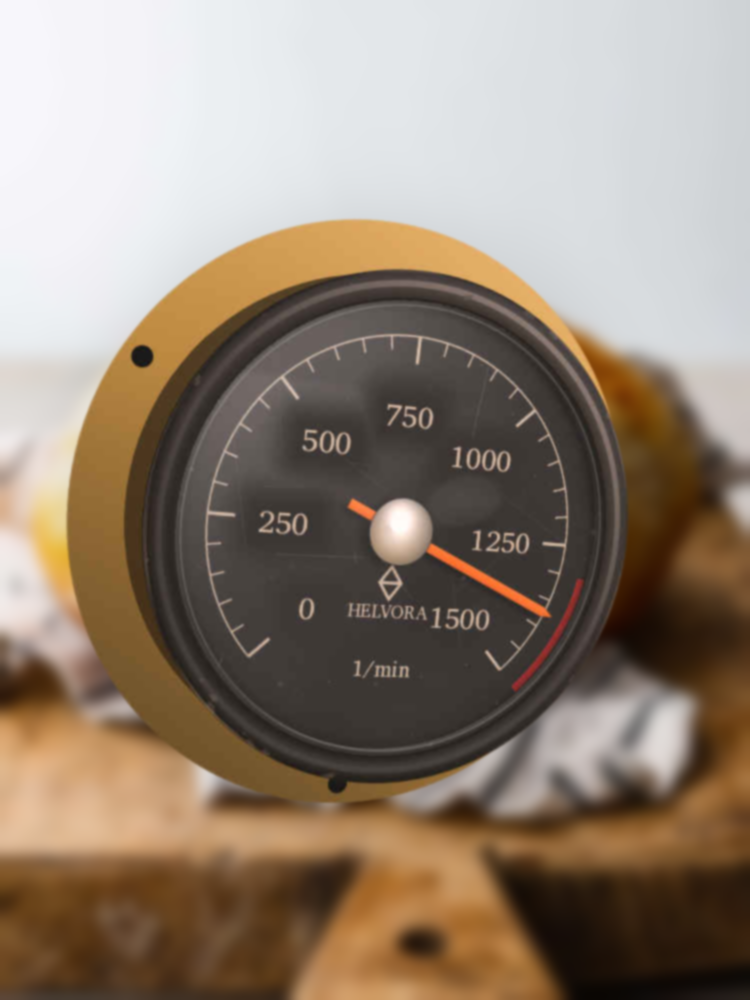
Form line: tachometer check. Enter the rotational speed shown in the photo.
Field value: 1375 rpm
